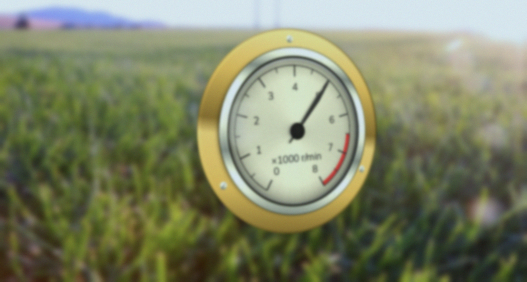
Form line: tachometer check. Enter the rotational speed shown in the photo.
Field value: 5000 rpm
